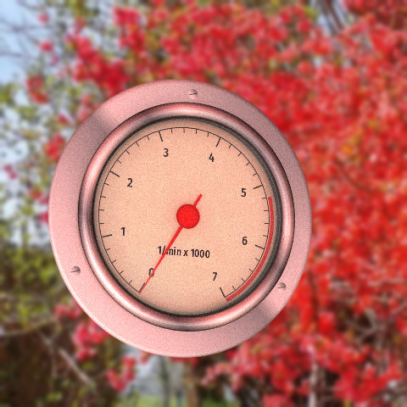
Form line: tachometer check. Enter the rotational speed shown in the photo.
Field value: 0 rpm
